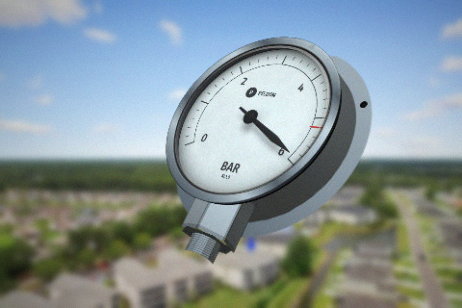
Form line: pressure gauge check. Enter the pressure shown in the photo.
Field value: 5.9 bar
